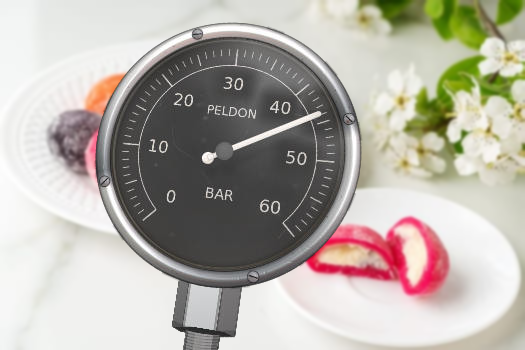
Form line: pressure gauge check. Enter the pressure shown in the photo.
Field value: 44 bar
